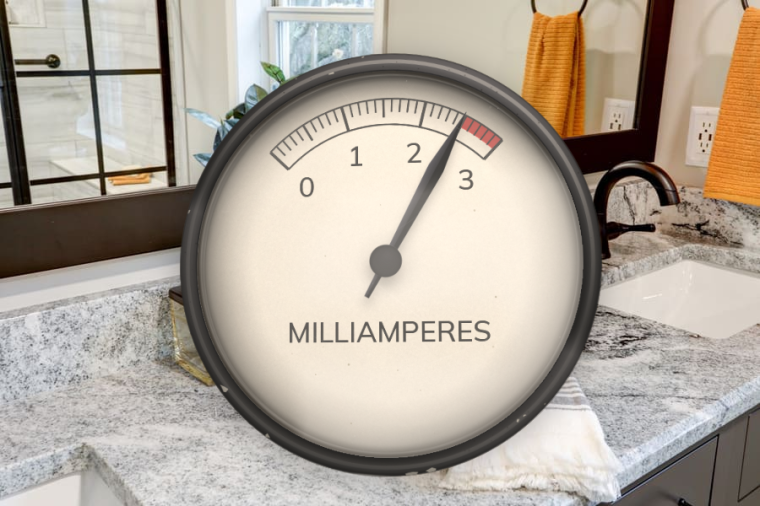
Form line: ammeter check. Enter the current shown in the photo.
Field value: 2.5 mA
